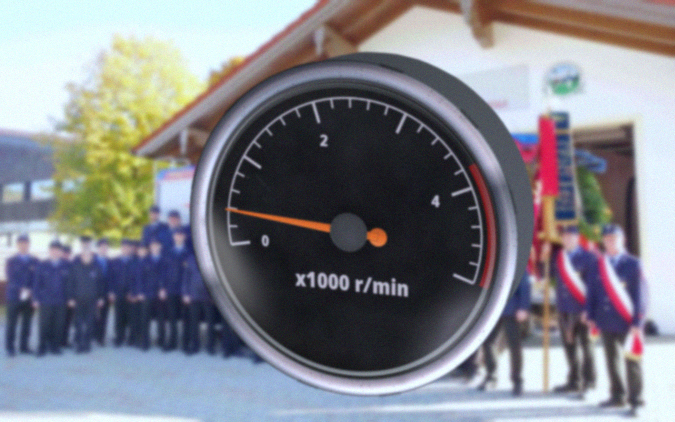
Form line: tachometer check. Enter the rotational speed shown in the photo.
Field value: 400 rpm
